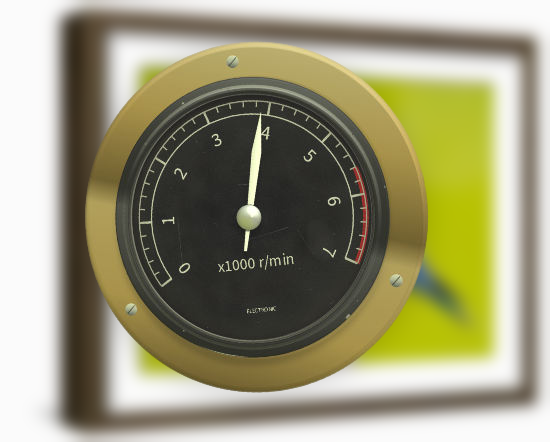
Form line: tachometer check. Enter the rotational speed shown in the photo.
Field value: 3900 rpm
